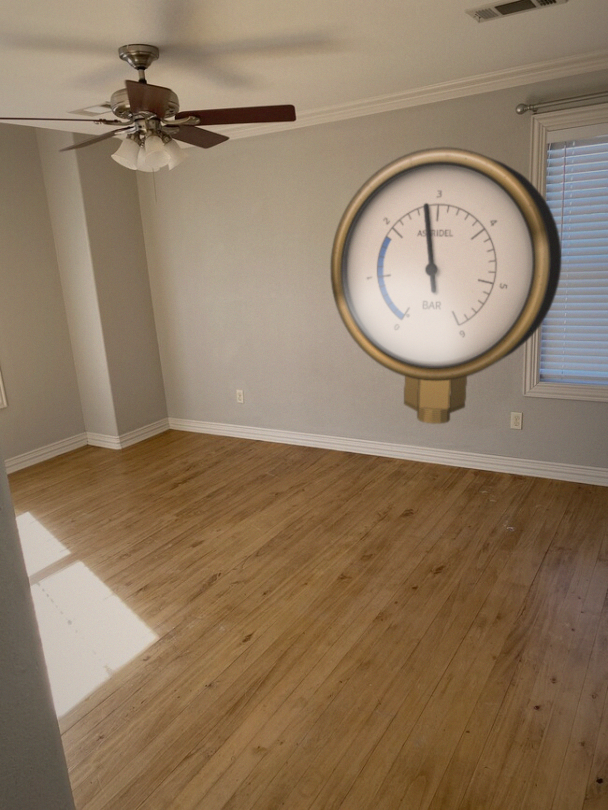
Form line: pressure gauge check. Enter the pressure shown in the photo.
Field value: 2.8 bar
